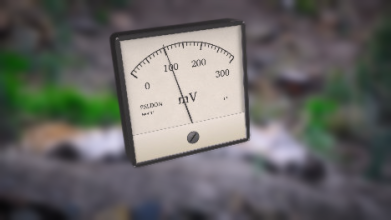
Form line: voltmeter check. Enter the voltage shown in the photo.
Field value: 100 mV
